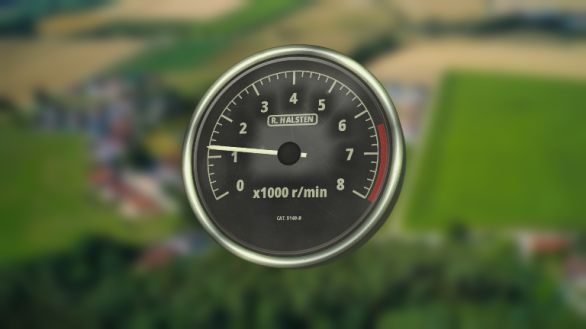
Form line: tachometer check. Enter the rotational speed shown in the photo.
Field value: 1200 rpm
